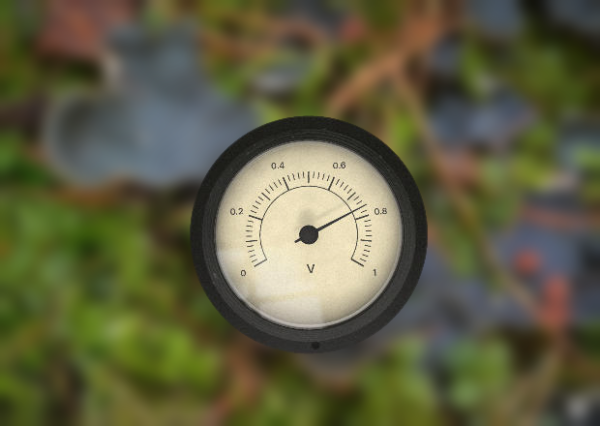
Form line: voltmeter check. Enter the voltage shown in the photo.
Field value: 0.76 V
